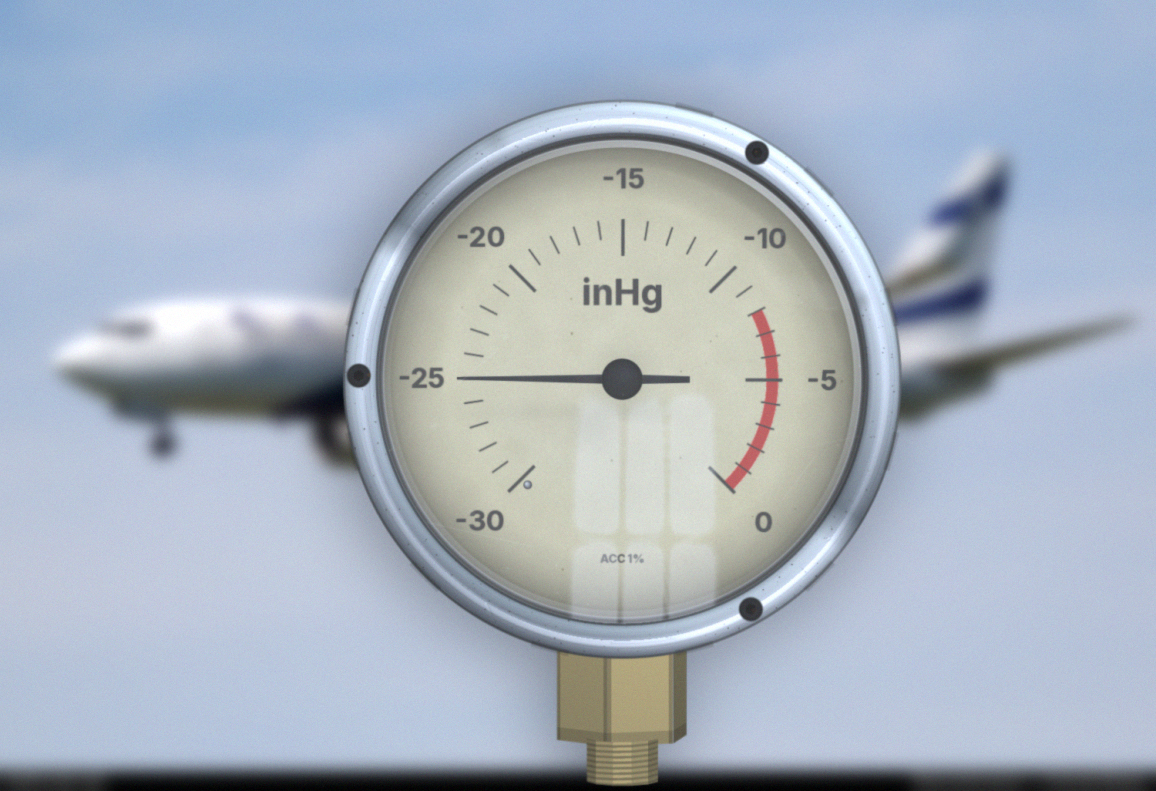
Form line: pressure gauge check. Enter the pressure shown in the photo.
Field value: -25 inHg
